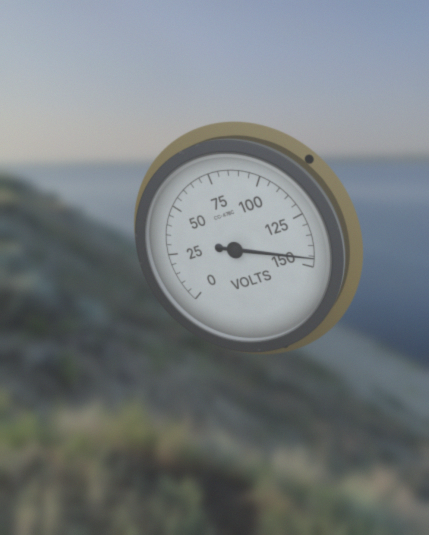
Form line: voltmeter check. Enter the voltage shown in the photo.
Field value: 145 V
